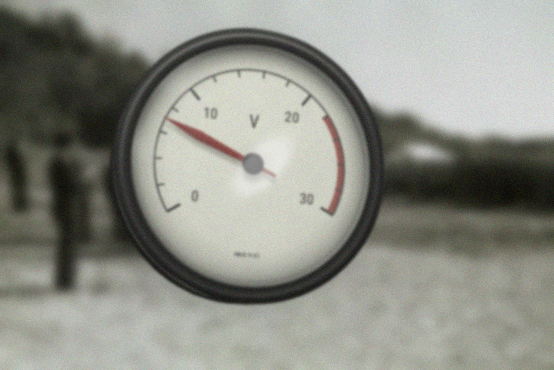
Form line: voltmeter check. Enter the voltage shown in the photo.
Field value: 7 V
